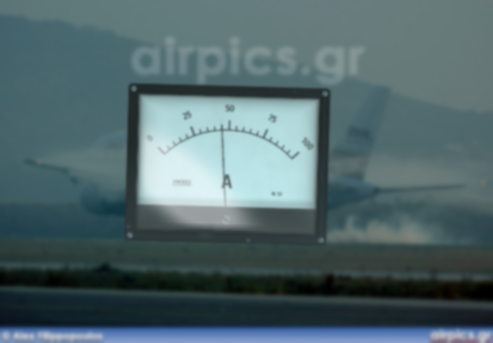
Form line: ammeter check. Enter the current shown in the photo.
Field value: 45 A
